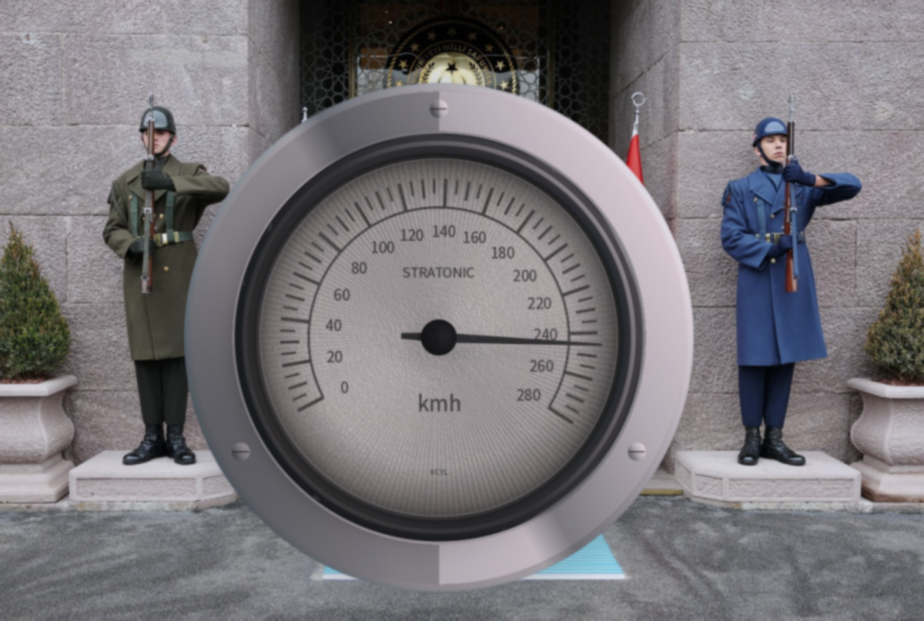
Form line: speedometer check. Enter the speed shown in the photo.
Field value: 245 km/h
